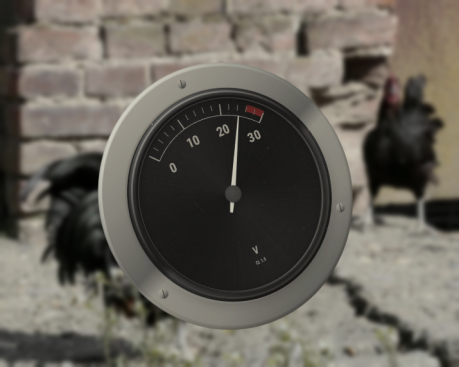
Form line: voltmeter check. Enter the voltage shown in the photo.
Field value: 24 V
